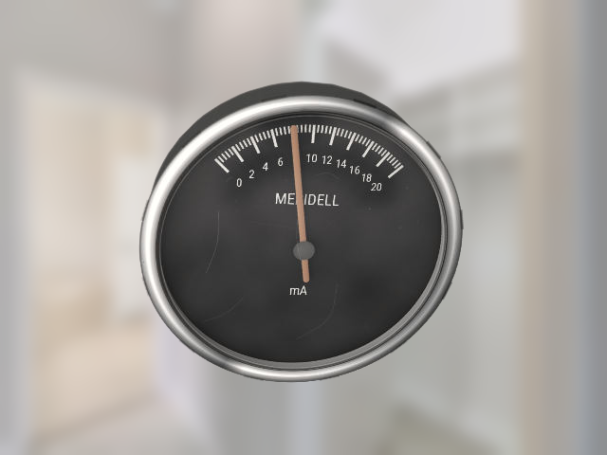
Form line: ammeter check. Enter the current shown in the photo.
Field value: 8 mA
